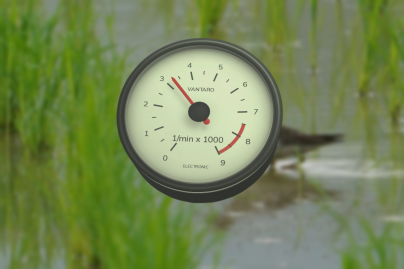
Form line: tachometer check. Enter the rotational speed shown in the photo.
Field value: 3250 rpm
